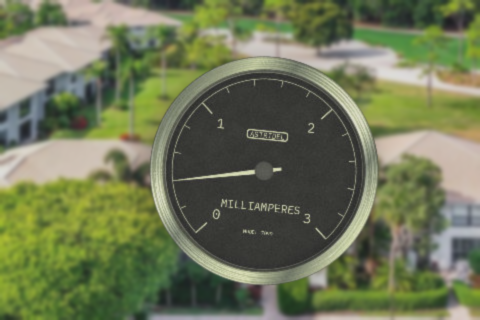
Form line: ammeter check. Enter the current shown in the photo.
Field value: 0.4 mA
